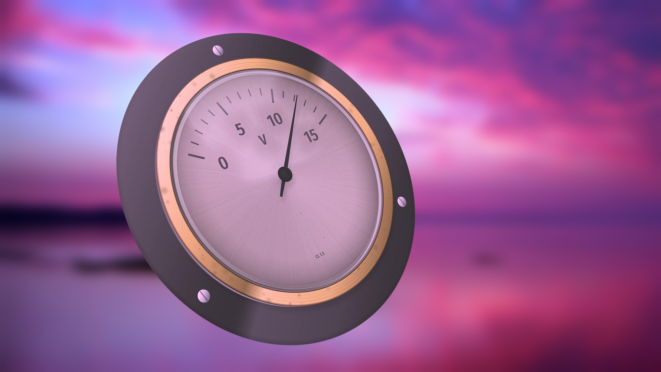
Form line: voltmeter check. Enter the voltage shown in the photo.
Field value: 12 V
